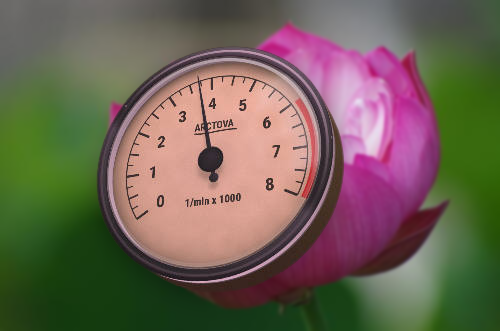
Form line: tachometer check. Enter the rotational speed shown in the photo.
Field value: 3750 rpm
